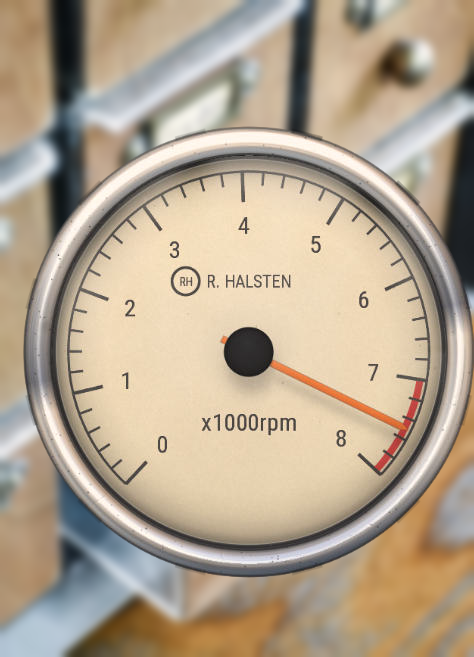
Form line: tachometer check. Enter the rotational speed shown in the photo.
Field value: 7500 rpm
